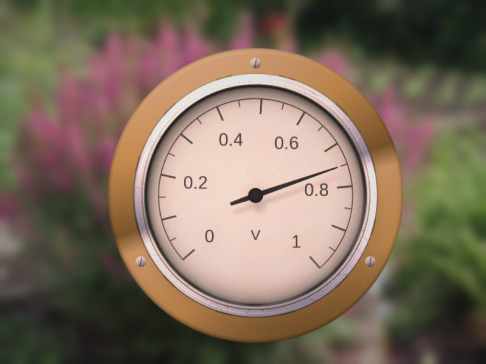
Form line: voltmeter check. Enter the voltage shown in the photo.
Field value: 0.75 V
